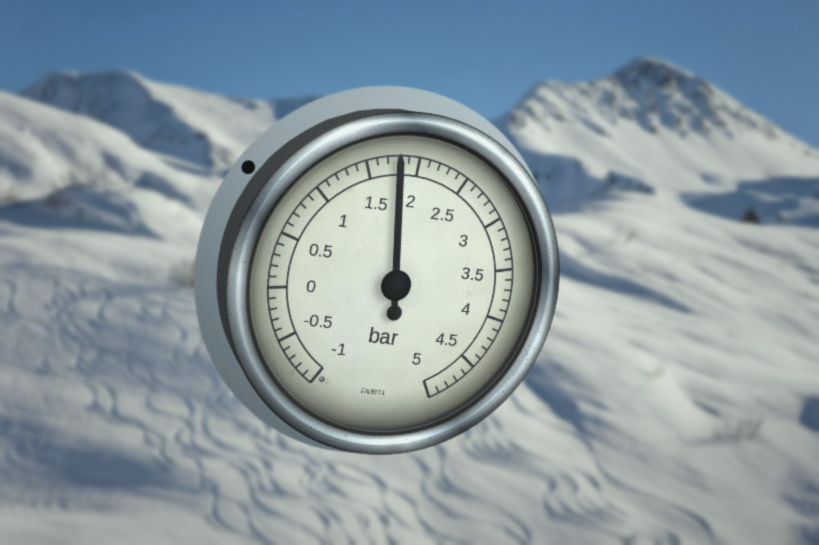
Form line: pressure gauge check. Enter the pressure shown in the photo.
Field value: 1.8 bar
